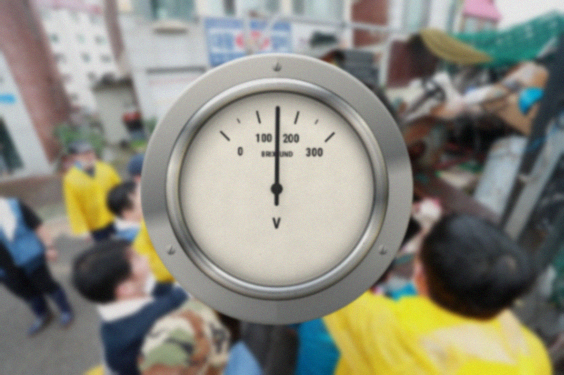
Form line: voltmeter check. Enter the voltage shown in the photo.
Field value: 150 V
